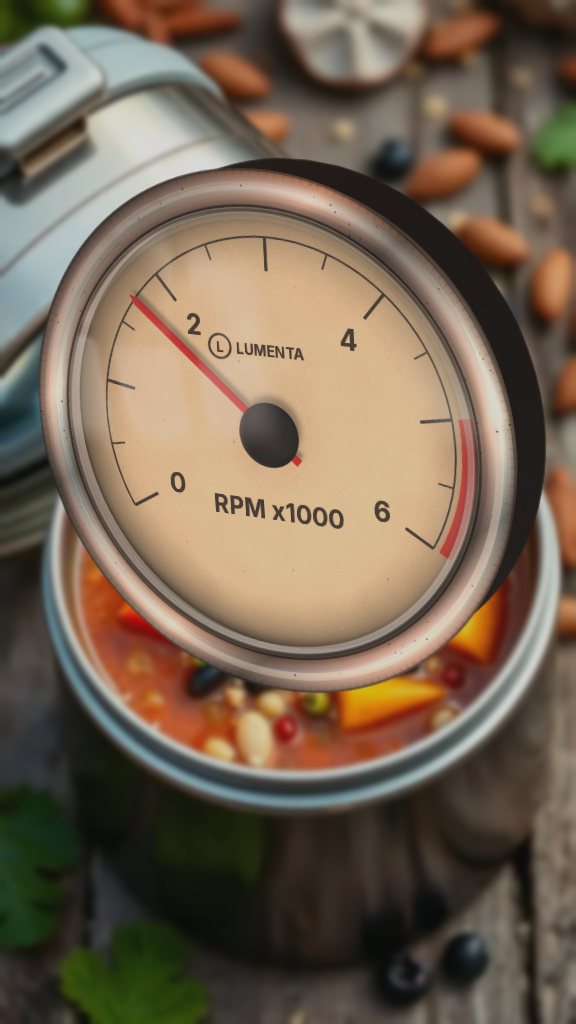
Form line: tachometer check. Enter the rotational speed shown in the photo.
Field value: 1750 rpm
